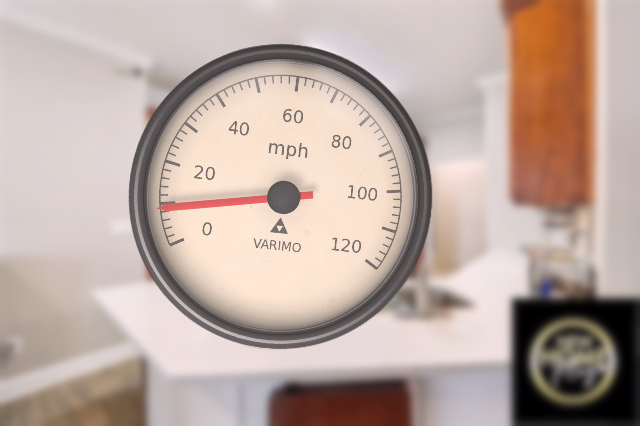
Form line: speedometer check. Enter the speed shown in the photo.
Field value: 9 mph
